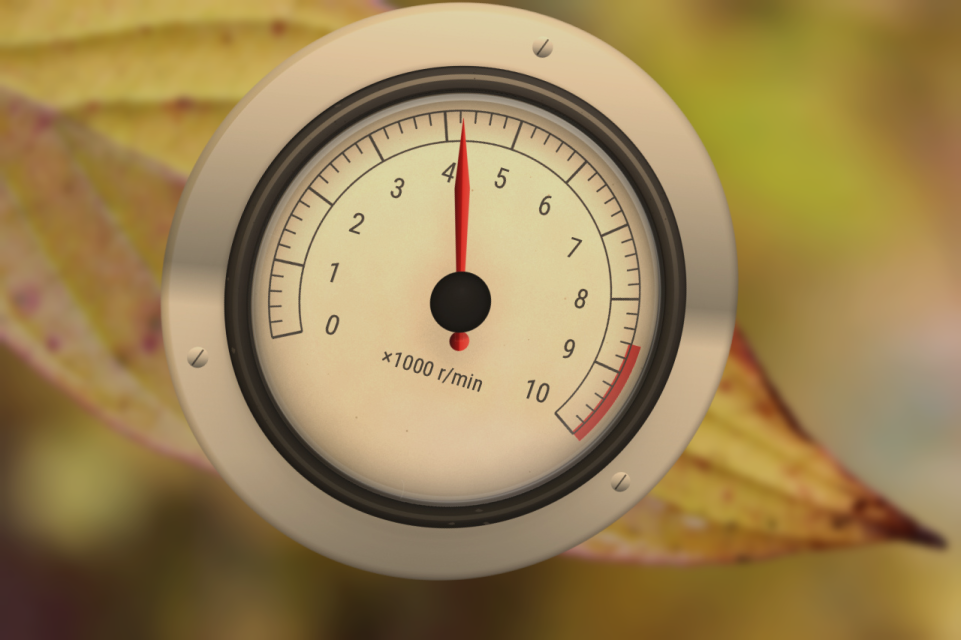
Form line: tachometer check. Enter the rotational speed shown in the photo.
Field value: 4200 rpm
